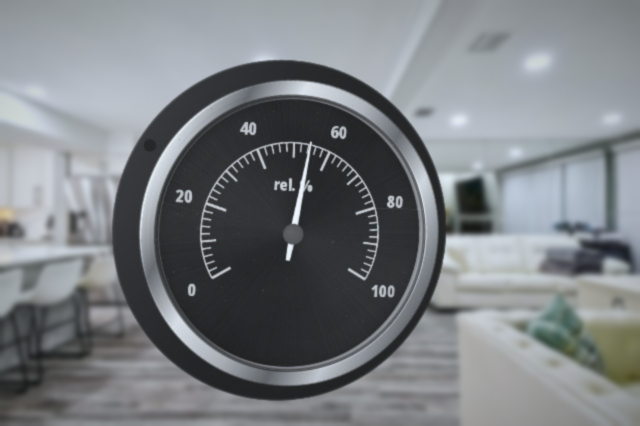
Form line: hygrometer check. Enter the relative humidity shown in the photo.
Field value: 54 %
